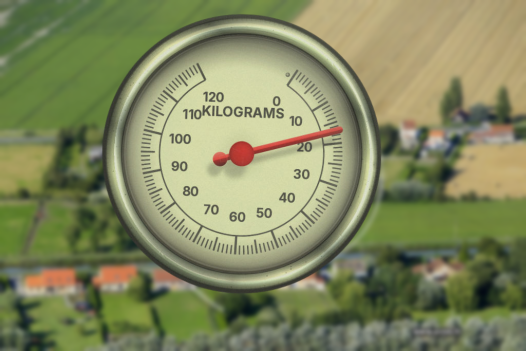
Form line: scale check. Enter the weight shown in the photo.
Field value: 17 kg
